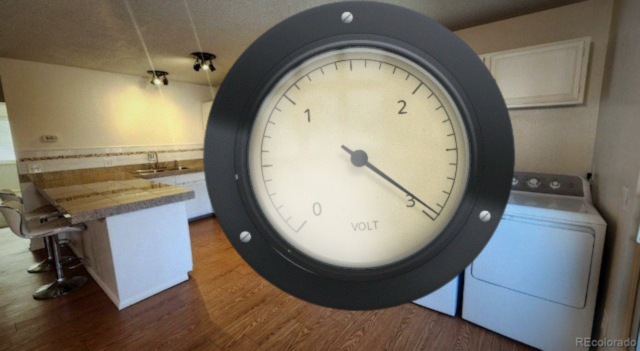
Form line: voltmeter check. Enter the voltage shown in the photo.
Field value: 2.95 V
